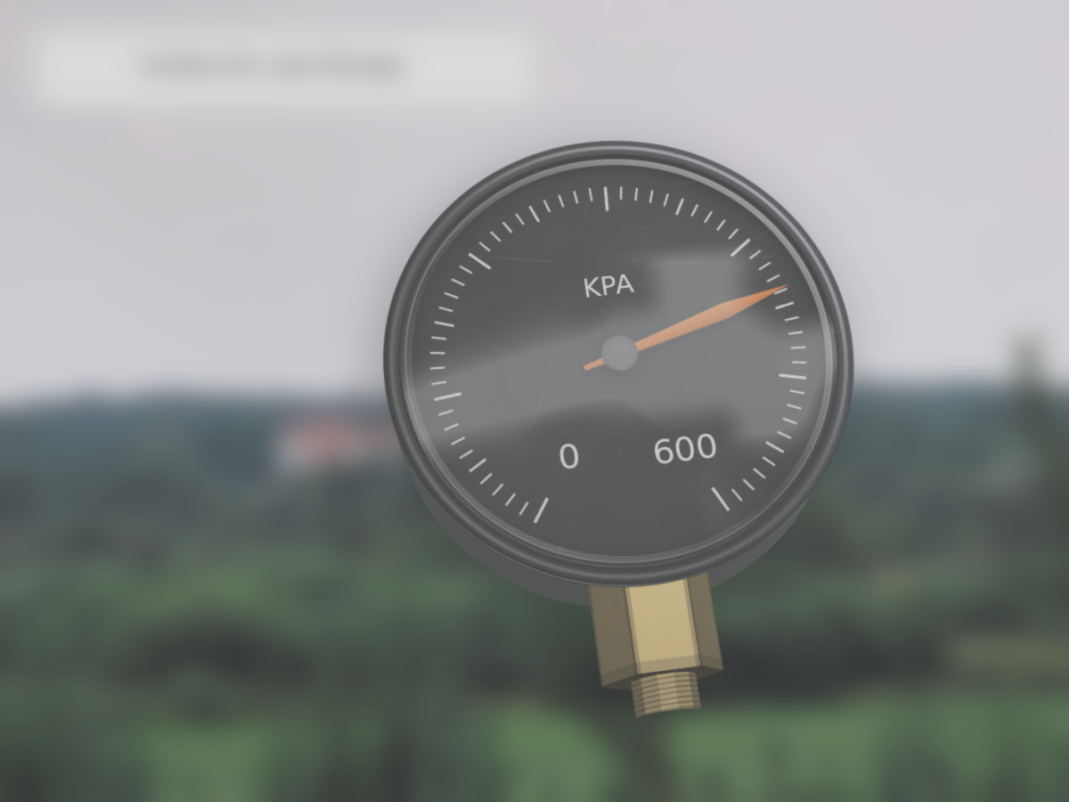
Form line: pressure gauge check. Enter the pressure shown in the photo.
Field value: 440 kPa
